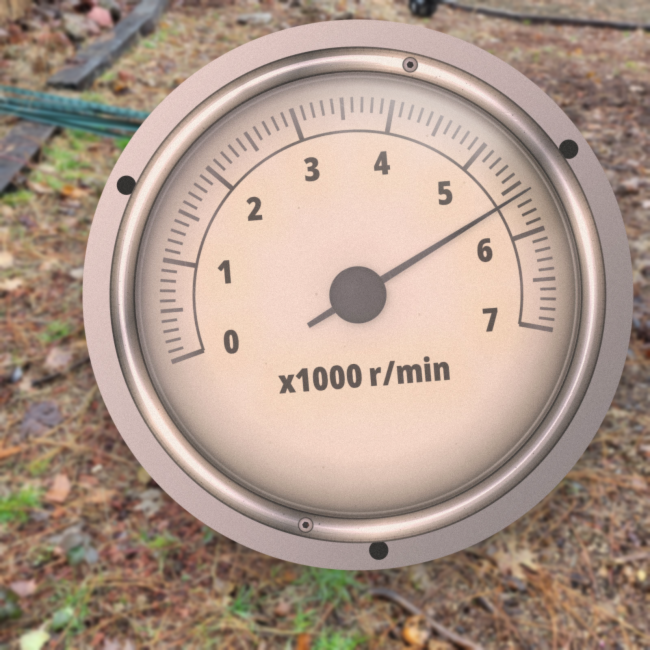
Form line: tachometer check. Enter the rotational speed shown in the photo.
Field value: 5600 rpm
